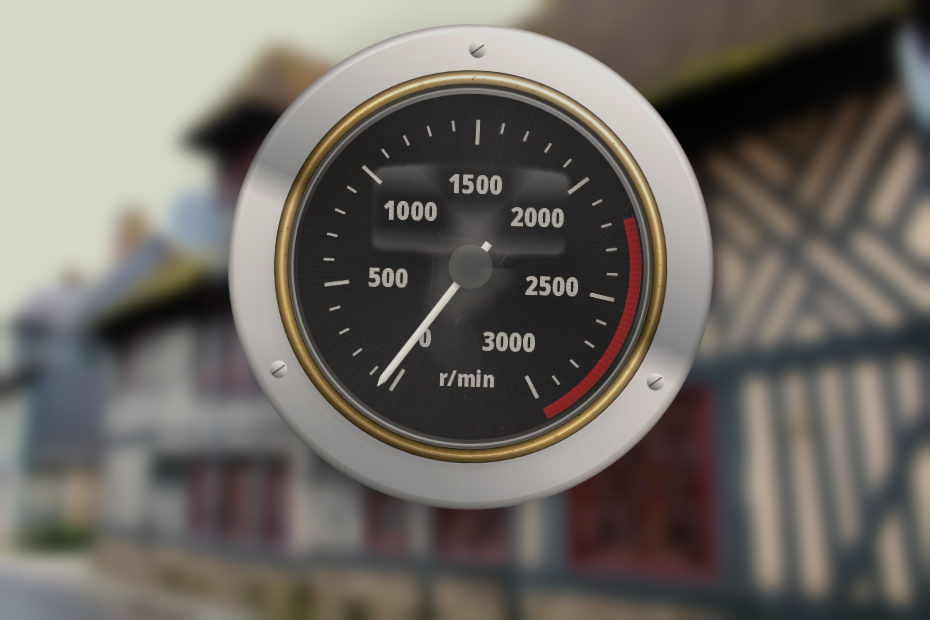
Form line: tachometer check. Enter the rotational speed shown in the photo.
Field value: 50 rpm
